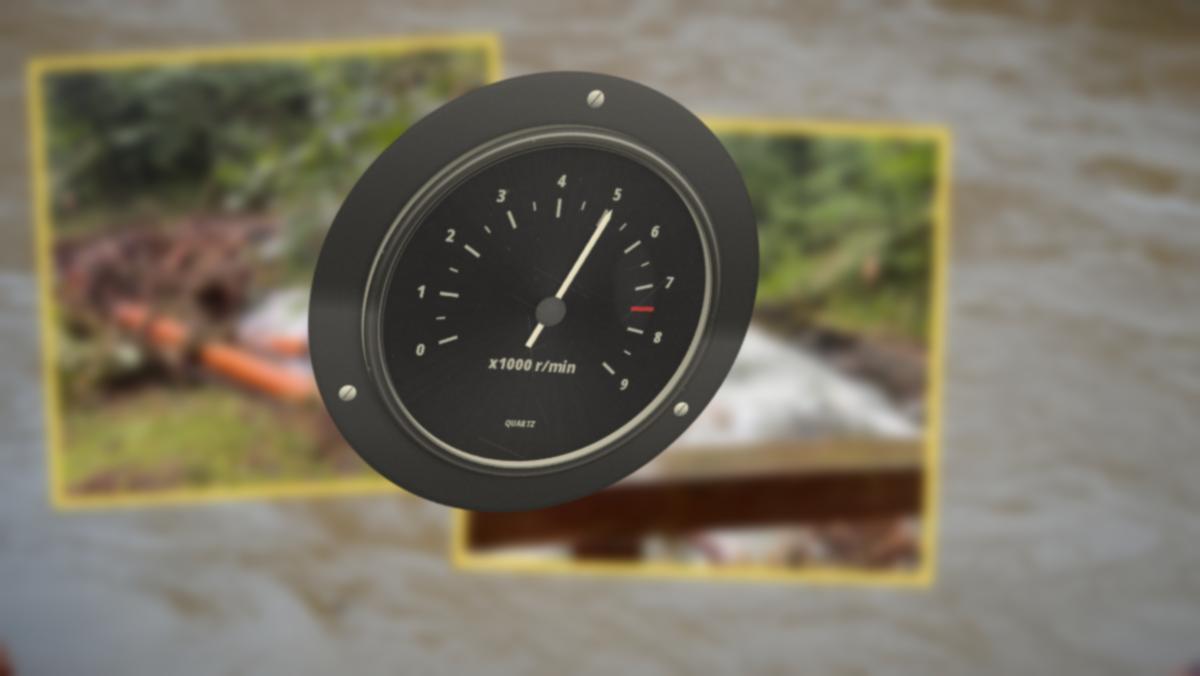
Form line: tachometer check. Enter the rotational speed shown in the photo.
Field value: 5000 rpm
